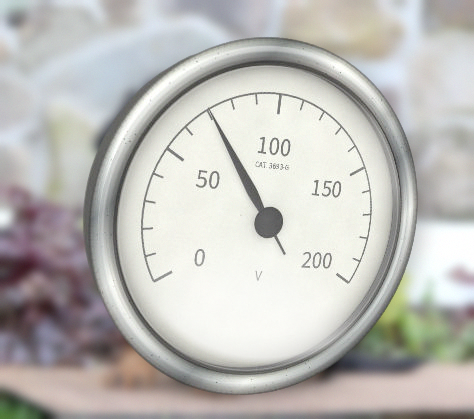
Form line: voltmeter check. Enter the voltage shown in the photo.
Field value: 70 V
